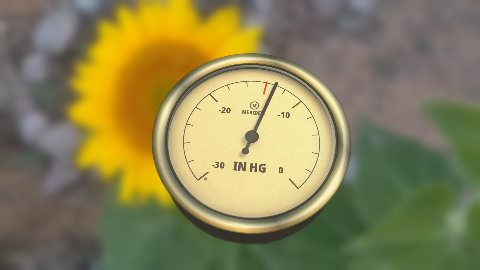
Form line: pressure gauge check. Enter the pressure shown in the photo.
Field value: -13 inHg
